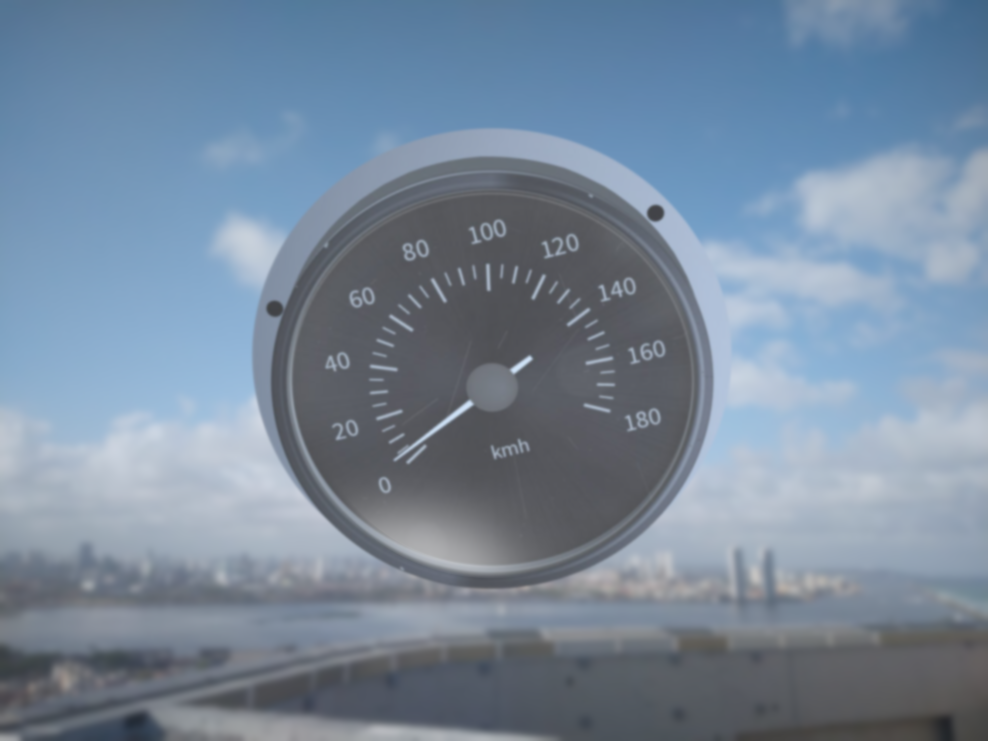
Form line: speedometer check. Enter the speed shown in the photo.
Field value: 5 km/h
